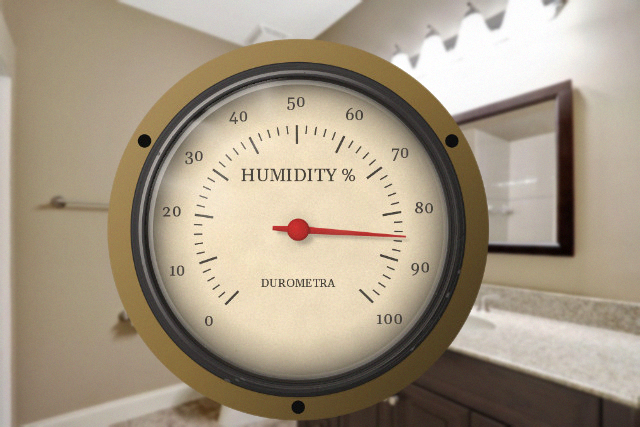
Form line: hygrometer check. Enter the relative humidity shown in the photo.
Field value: 85 %
